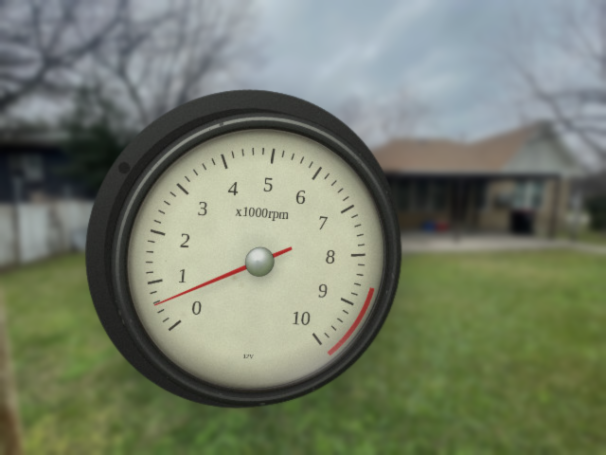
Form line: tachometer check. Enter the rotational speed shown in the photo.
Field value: 600 rpm
